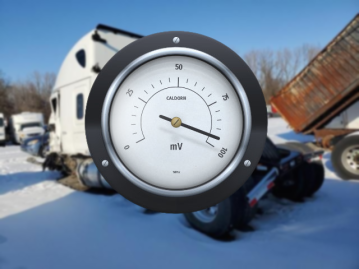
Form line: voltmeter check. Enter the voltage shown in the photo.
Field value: 95 mV
